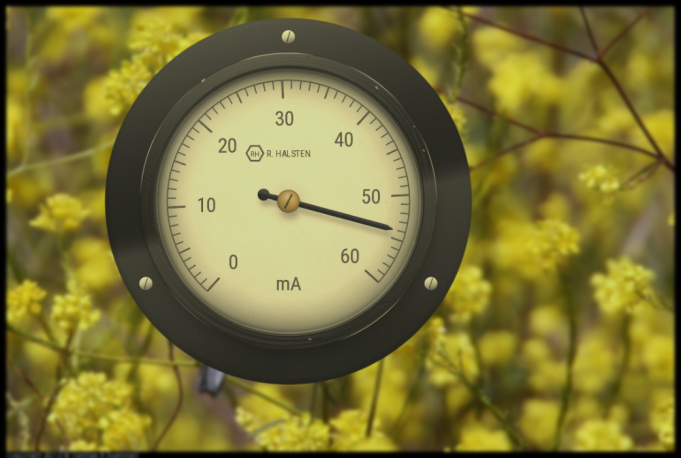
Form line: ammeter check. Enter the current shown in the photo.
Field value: 54 mA
